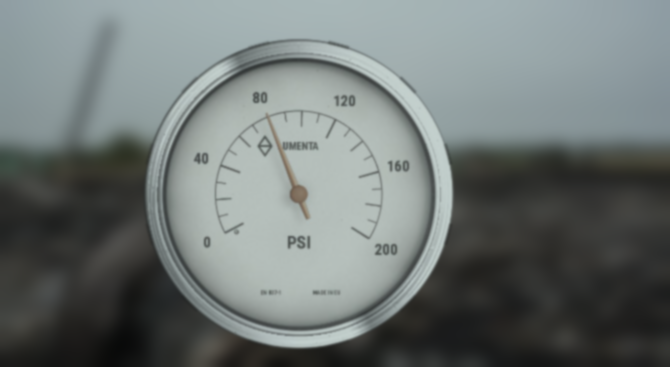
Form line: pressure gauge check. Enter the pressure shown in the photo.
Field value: 80 psi
